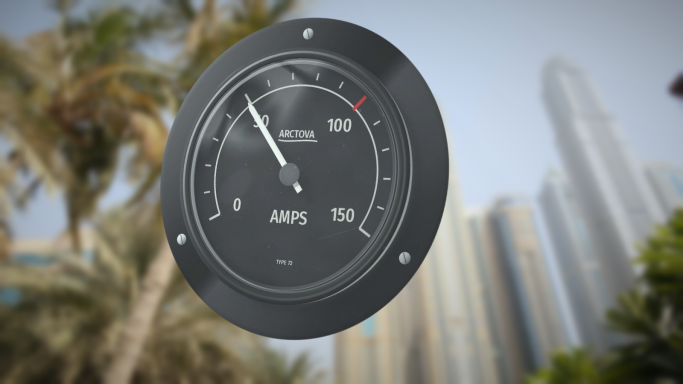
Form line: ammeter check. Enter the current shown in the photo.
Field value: 50 A
